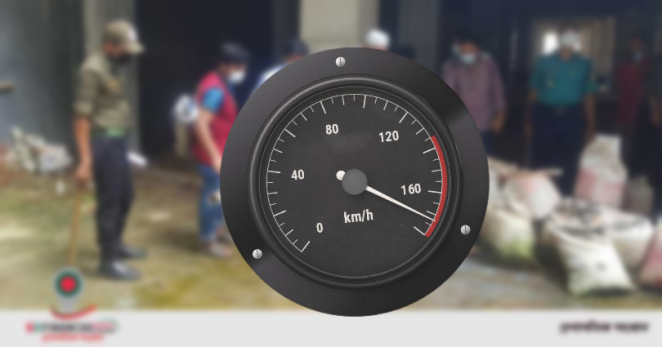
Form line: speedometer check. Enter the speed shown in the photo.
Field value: 172.5 km/h
